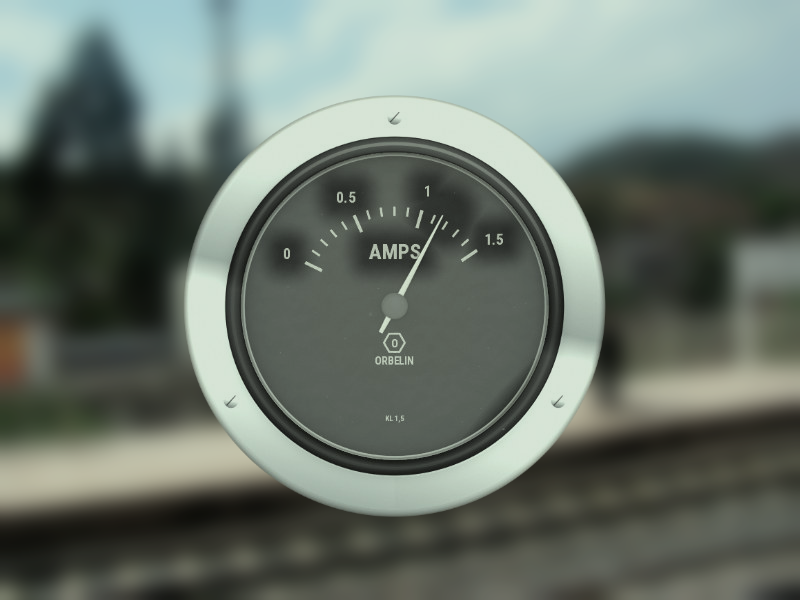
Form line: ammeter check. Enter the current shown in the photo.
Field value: 1.15 A
